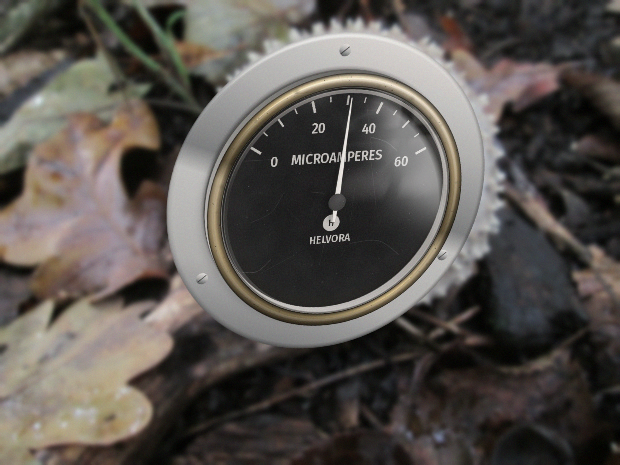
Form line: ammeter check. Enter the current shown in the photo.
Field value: 30 µA
